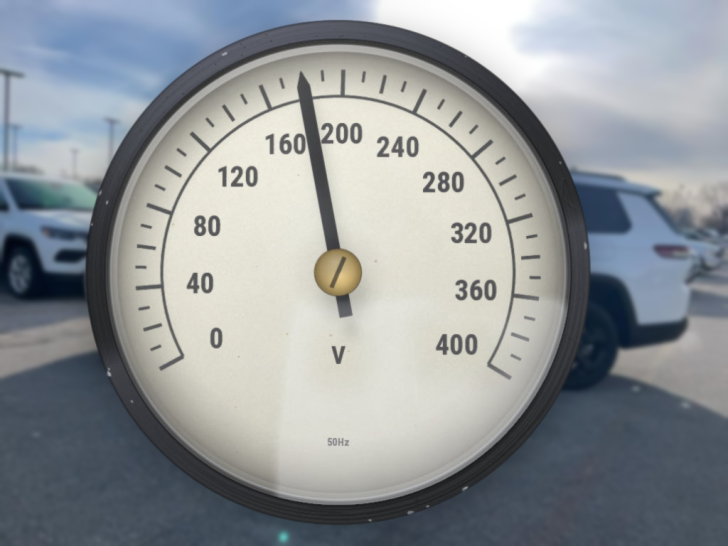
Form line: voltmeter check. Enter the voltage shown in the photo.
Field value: 180 V
